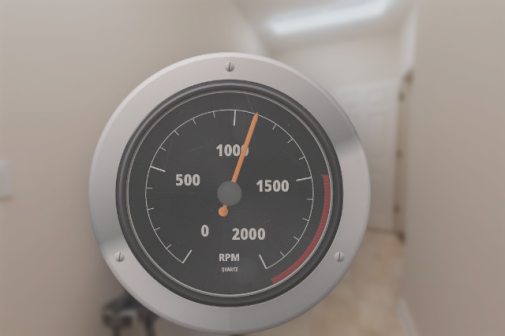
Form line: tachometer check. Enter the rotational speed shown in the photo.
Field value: 1100 rpm
